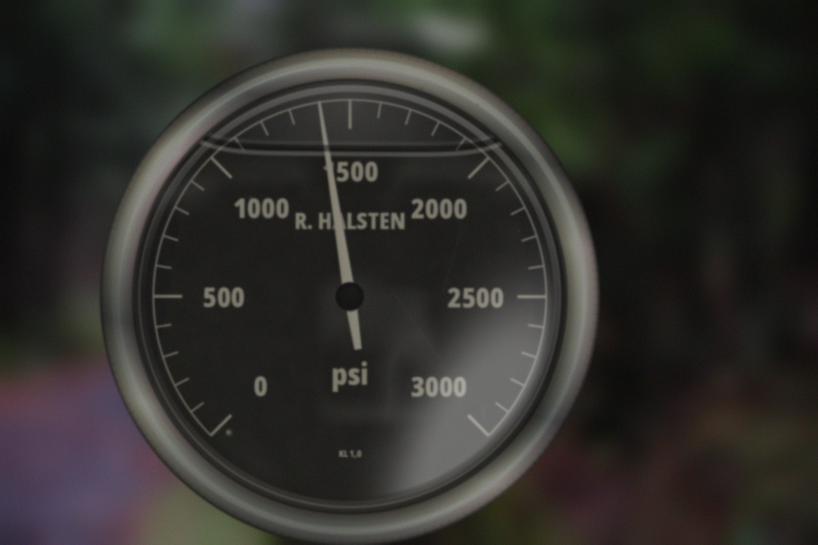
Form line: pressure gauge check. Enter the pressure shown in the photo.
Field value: 1400 psi
